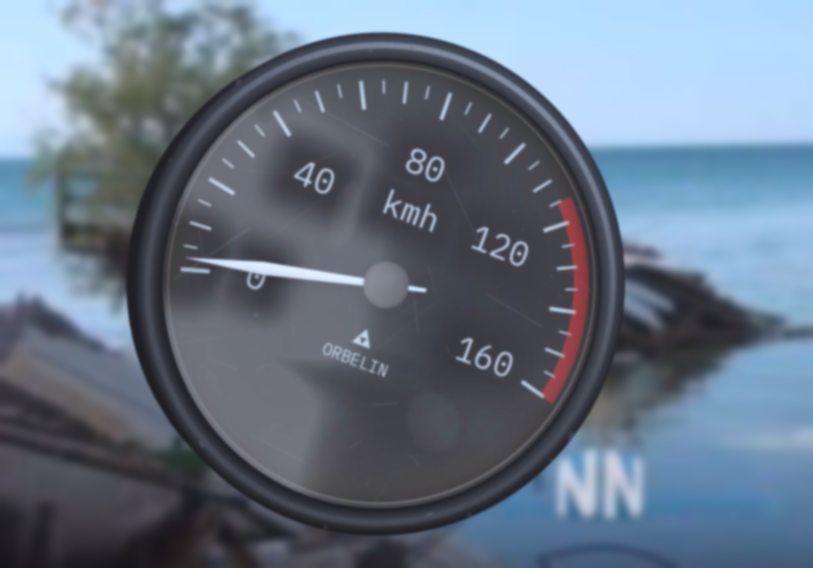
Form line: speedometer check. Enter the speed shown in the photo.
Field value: 2.5 km/h
